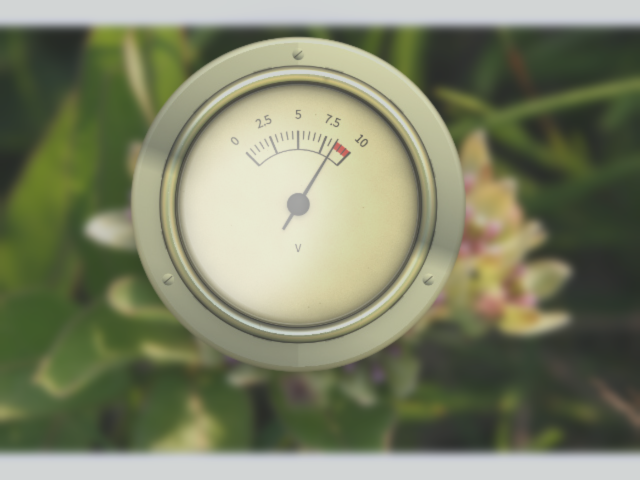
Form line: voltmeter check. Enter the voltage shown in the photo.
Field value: 8.5 V
